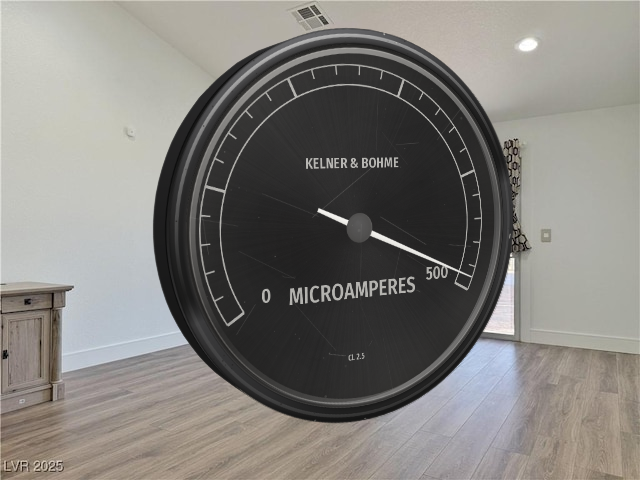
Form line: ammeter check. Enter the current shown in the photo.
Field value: 490 µA
